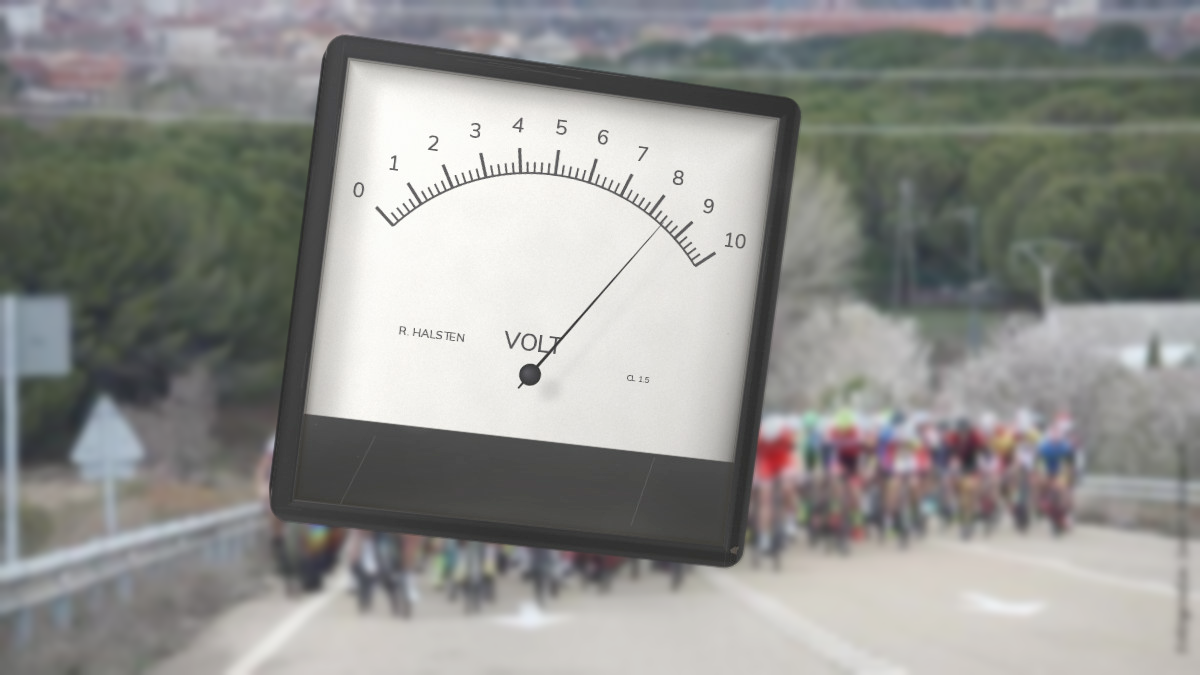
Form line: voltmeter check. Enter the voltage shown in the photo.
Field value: 8.4 V
